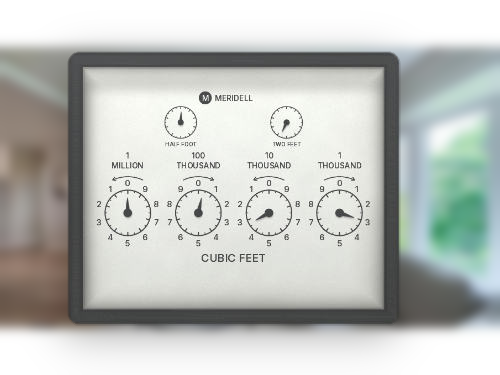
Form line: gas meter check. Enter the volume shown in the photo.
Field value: 3300 ft³
